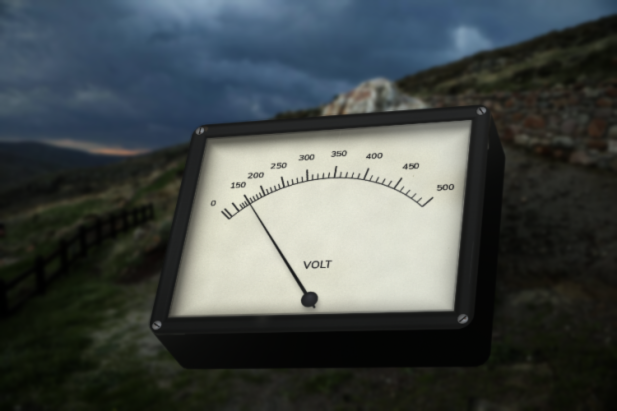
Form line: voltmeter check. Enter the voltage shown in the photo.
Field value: 150 V
